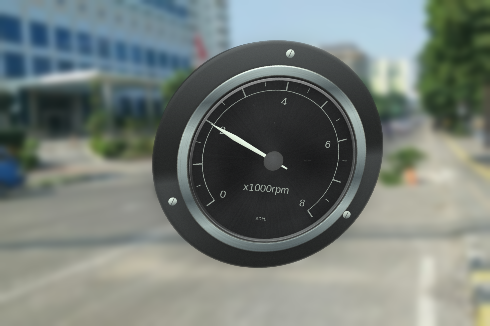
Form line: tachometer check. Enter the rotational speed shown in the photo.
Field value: 2000 rpm
